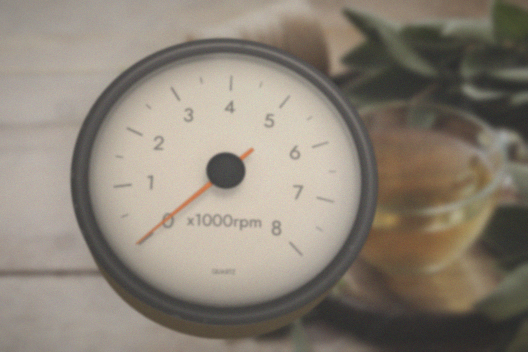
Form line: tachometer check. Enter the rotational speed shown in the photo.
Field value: 0 rpm
